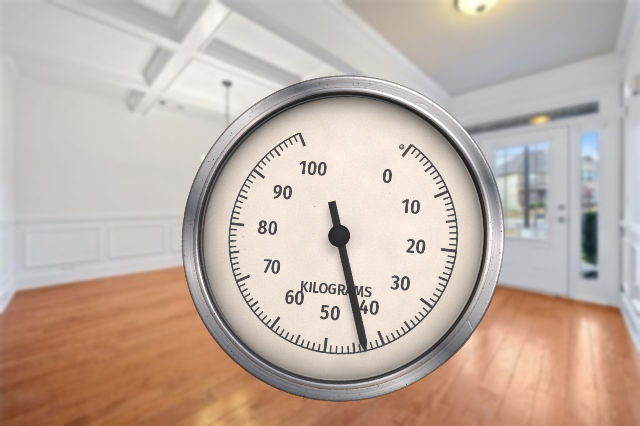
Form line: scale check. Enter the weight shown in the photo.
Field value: 43 kg
